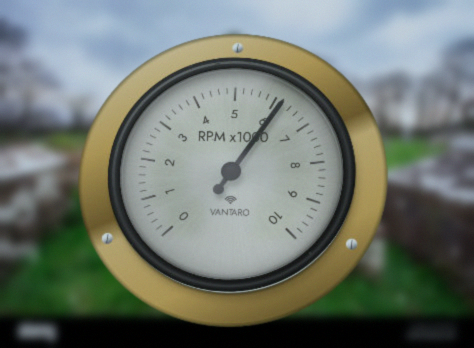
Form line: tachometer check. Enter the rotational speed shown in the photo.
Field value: 6200 rpm
